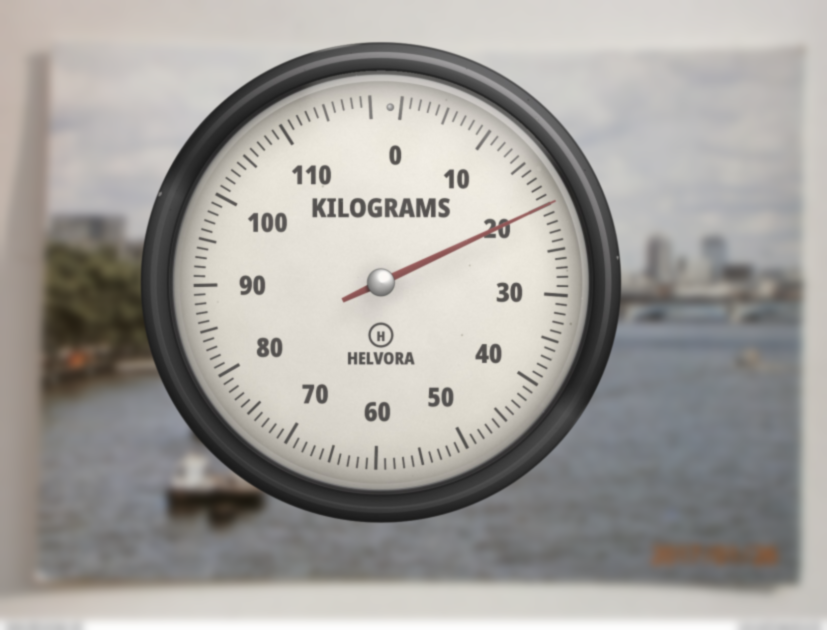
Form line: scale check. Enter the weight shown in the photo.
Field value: 20 kg
